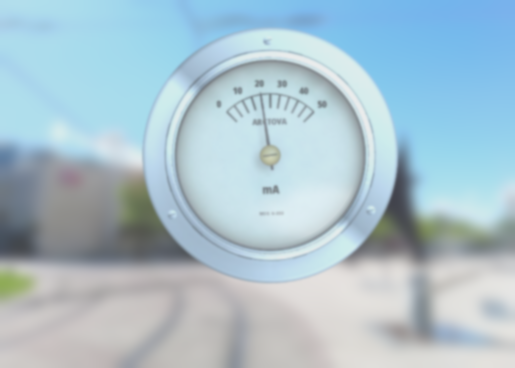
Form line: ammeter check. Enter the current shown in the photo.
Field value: 20 mA
